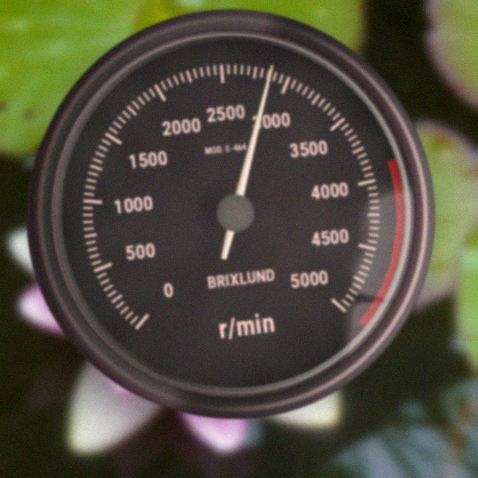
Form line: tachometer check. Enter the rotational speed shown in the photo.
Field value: 2850 rpm
